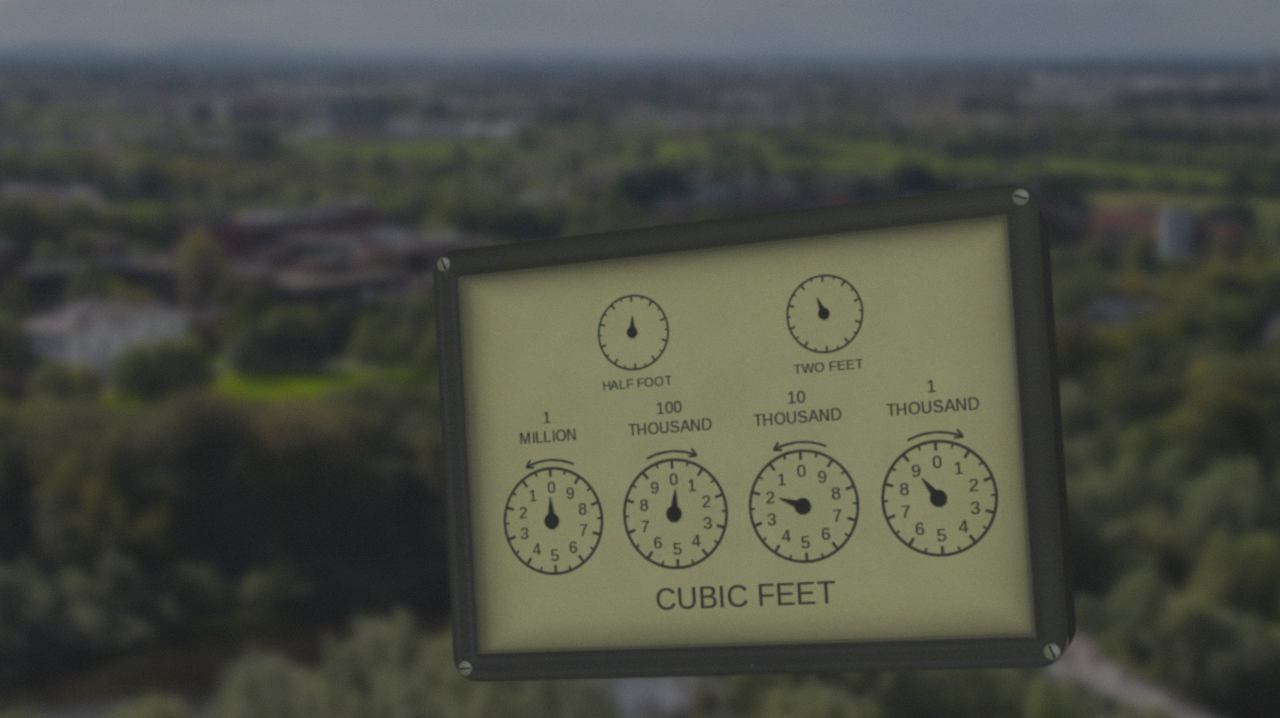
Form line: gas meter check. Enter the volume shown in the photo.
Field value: 1900 ft³
